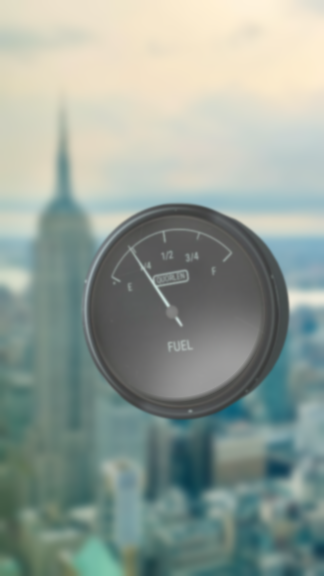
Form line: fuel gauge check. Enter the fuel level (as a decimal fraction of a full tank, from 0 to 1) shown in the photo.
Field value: 0.25
